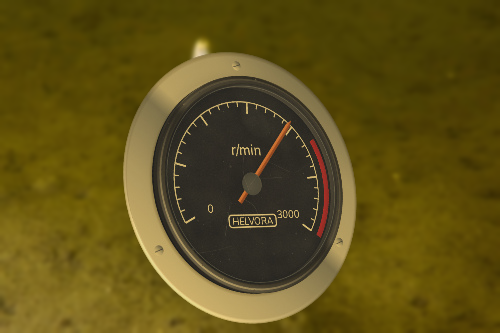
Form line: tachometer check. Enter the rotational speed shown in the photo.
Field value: 1950 rpm
